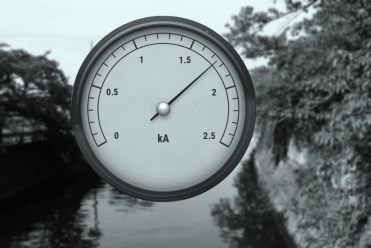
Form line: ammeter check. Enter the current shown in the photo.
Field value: 1.75 kA
